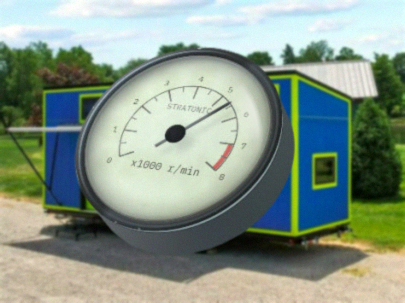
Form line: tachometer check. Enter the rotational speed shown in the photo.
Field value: 5500 rpm
